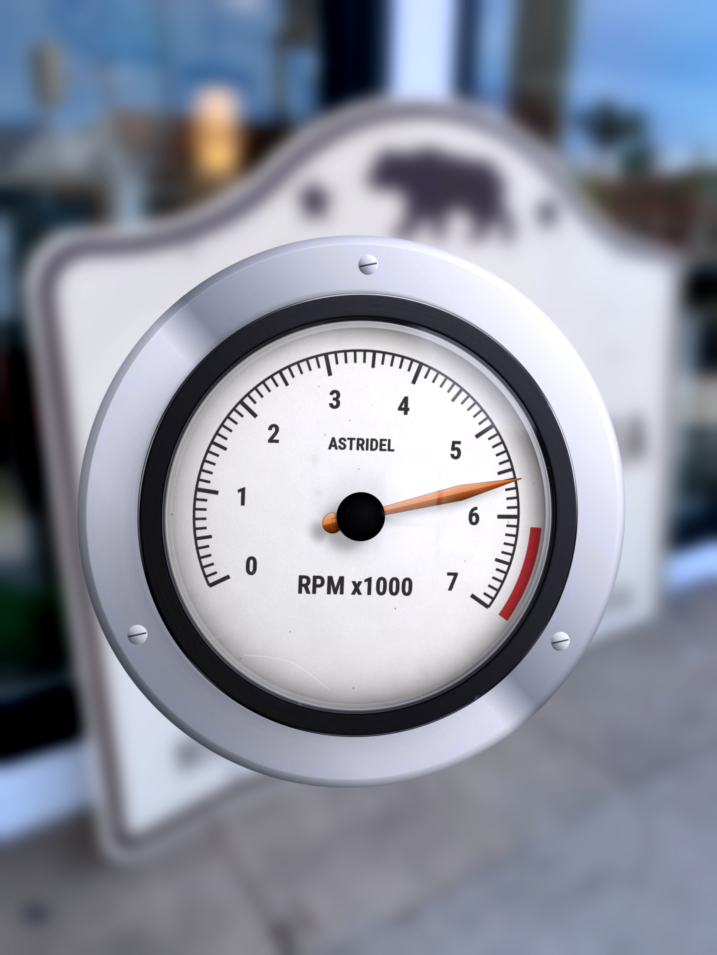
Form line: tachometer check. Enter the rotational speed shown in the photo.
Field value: 5600 rpm
